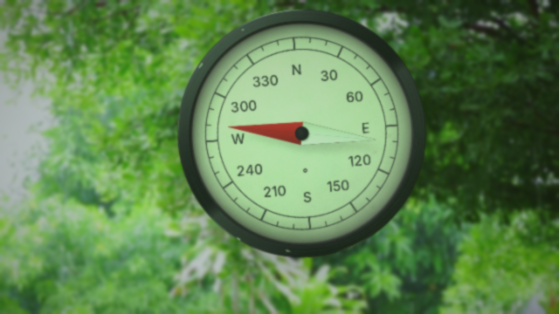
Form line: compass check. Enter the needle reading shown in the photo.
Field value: 280 °
